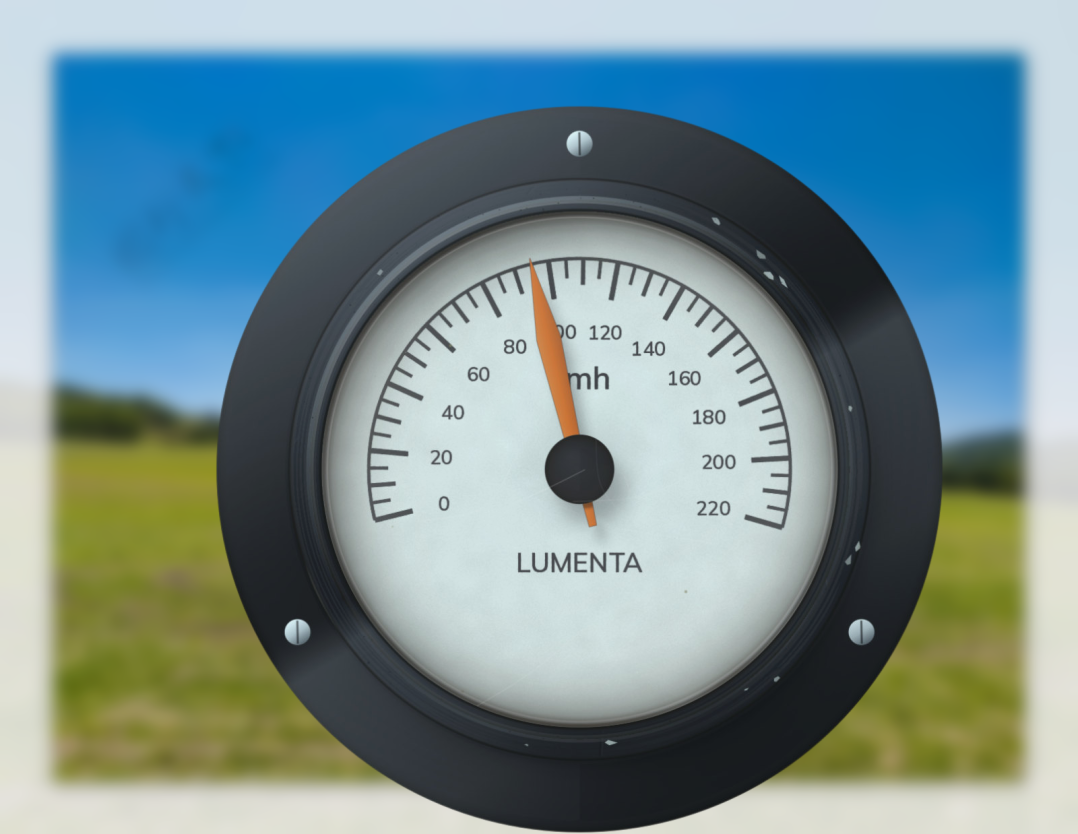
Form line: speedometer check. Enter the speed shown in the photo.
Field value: 95 km/h
